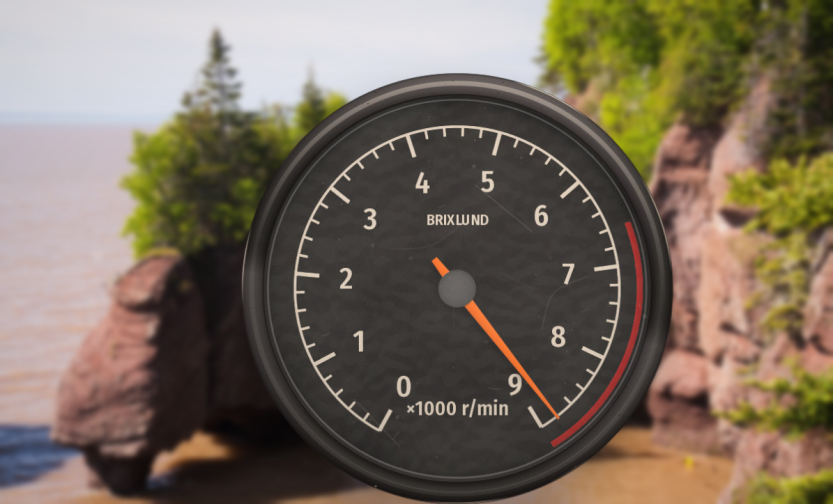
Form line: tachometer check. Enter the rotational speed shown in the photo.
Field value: 8800 rpm
